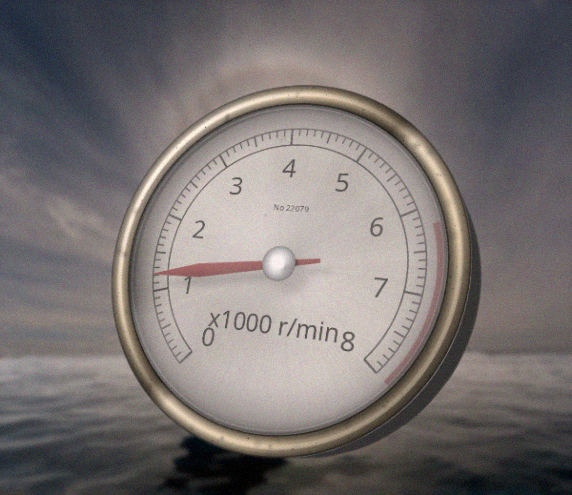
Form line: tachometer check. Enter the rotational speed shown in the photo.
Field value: 1200 rpm
